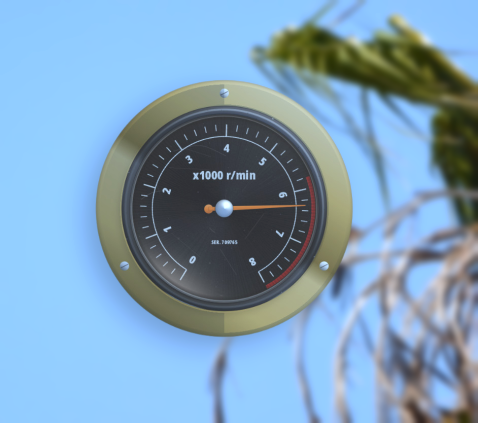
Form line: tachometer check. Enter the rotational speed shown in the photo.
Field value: 6300 rpm
